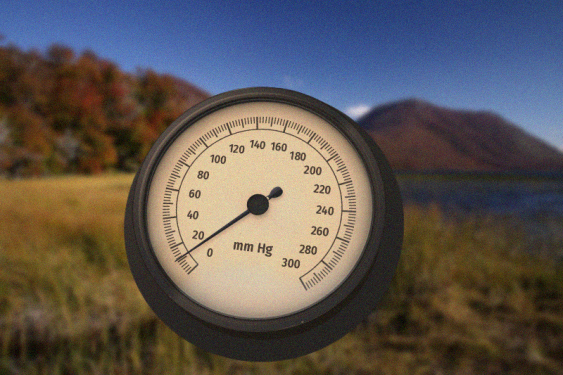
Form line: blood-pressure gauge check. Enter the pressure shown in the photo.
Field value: 10 mmHg
